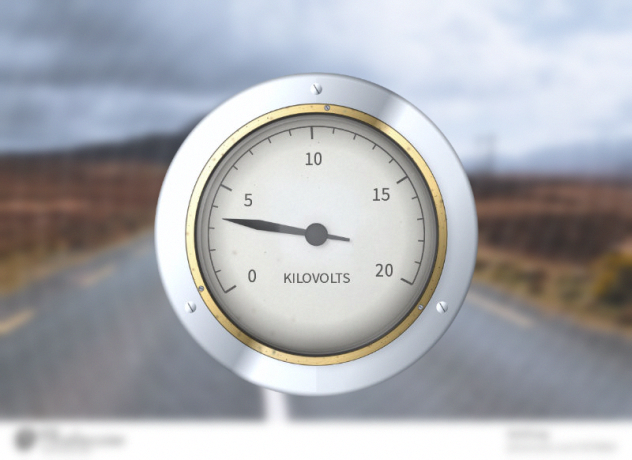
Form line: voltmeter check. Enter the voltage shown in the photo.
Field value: 3.5 kV
